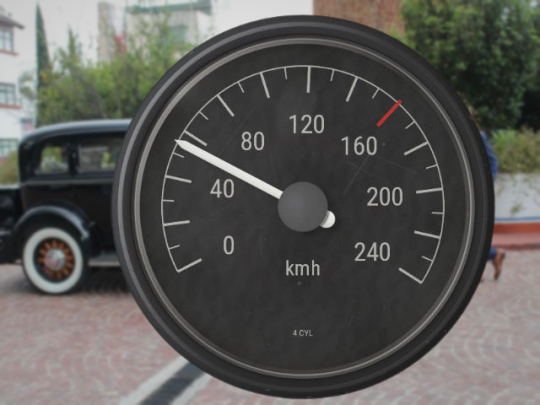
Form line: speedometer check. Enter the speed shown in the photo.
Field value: 55 km/h
